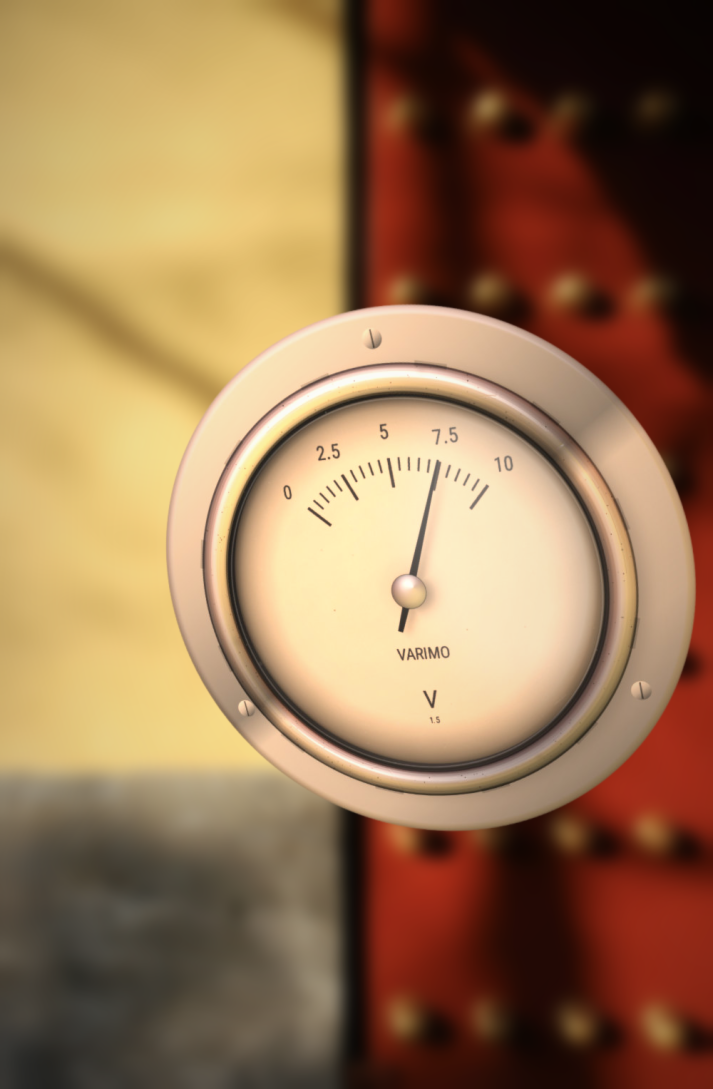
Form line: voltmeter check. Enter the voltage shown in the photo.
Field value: 7.5 V
